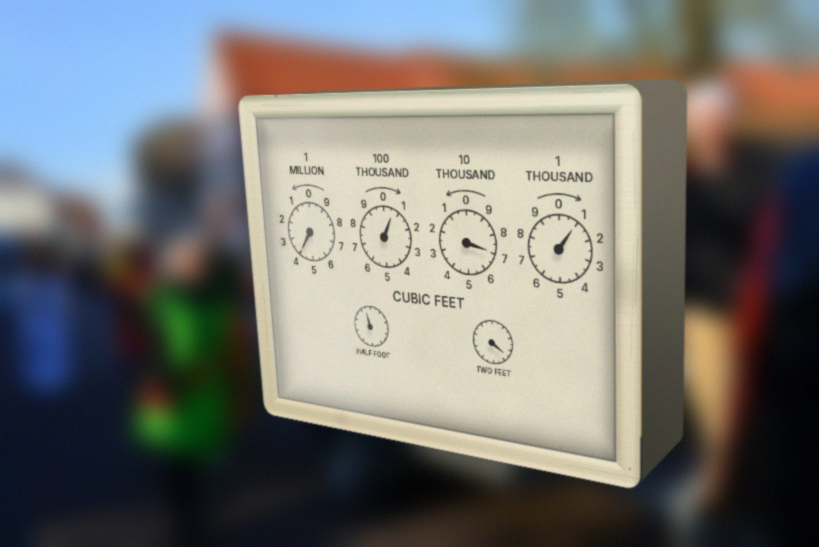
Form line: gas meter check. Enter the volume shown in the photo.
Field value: 407100 ft³
